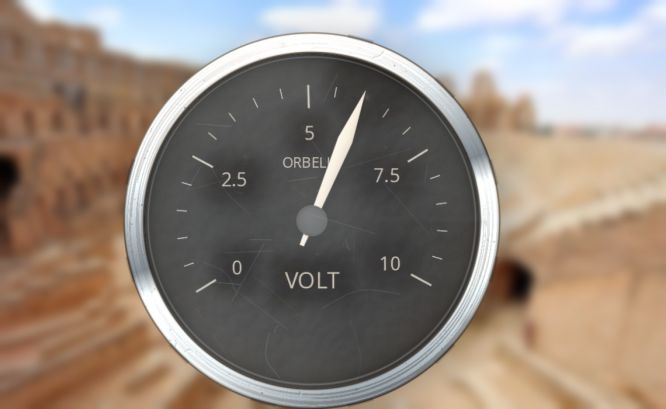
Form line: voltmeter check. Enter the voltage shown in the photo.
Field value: 6 V
